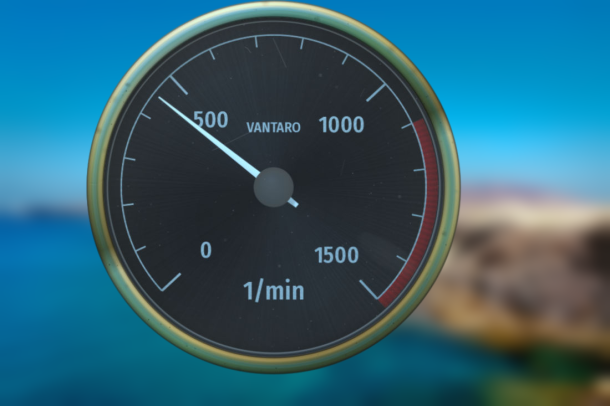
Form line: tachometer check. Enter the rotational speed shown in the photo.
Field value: 450 rpm
